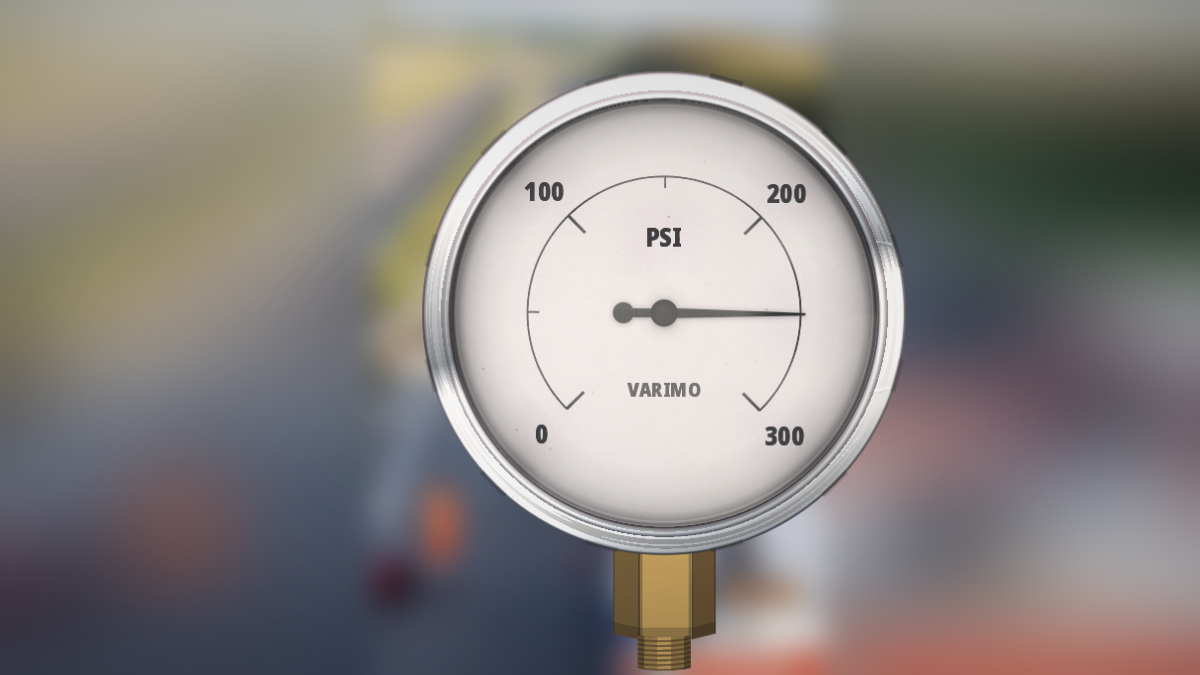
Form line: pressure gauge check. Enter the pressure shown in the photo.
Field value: 250 psi
